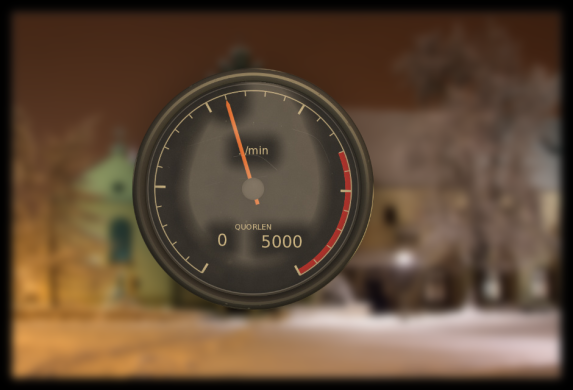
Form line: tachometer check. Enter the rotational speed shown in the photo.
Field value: 2200 rpm
